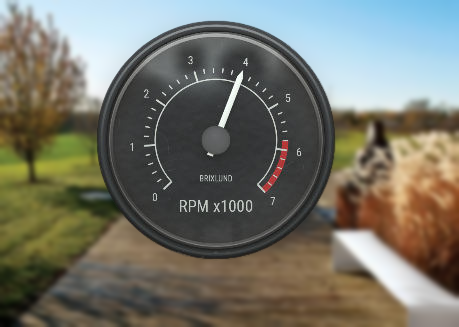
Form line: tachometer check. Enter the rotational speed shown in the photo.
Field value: 4000 rpm
